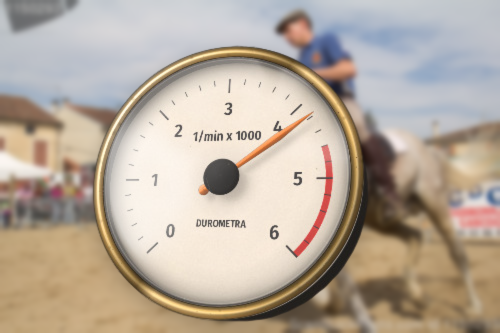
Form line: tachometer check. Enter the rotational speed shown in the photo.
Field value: 4200 rpm
